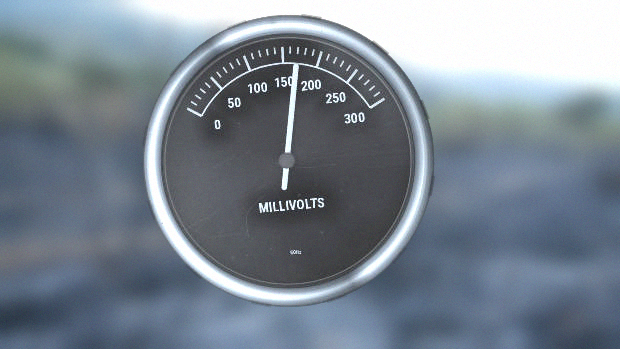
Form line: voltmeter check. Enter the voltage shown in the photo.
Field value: 170 mV
